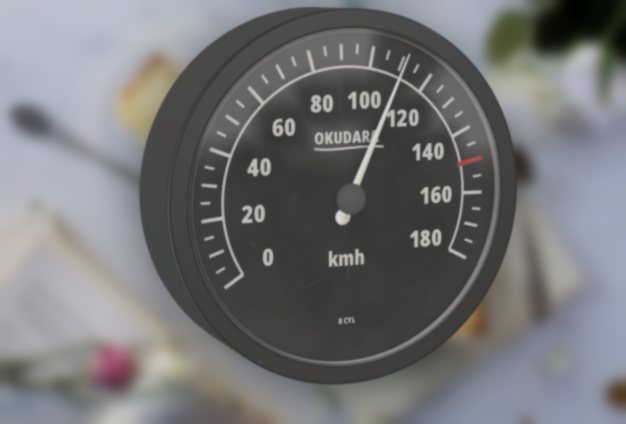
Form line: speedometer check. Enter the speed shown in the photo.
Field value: 110 km/h
